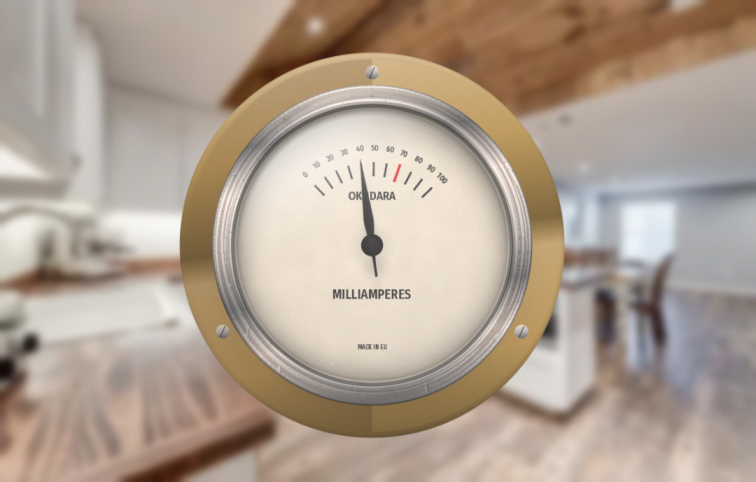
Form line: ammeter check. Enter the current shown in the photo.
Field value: 40 mA
